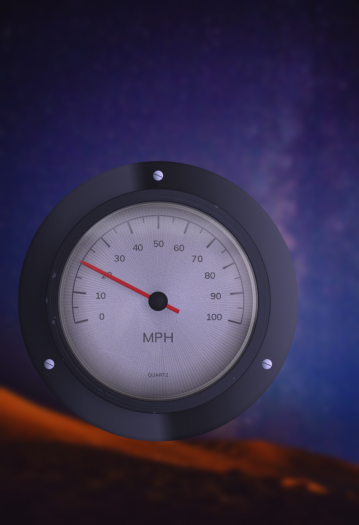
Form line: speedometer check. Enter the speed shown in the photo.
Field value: 20 mph
